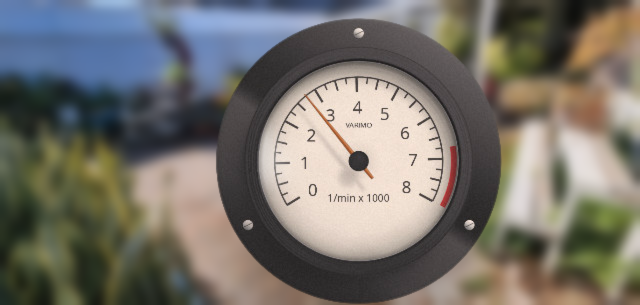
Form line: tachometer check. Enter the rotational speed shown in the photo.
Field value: 2750 rpm
